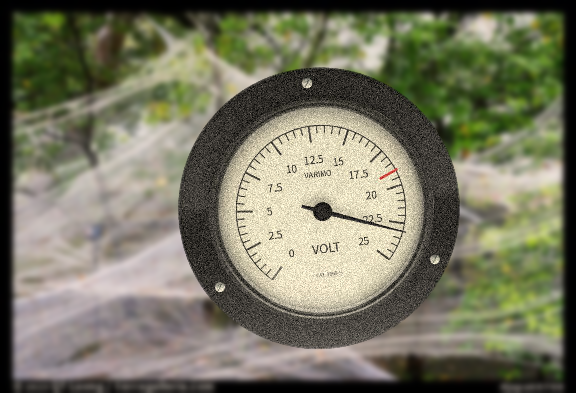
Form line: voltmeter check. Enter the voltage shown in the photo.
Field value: 23 V
